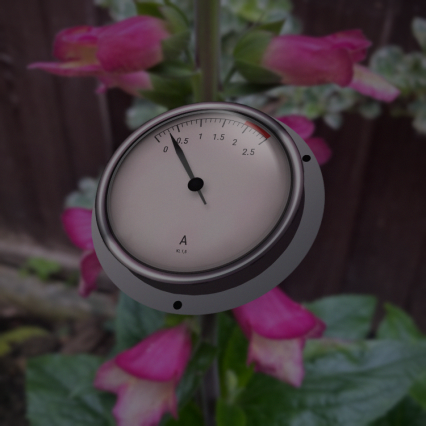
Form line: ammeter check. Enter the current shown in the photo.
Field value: 0.3 A
